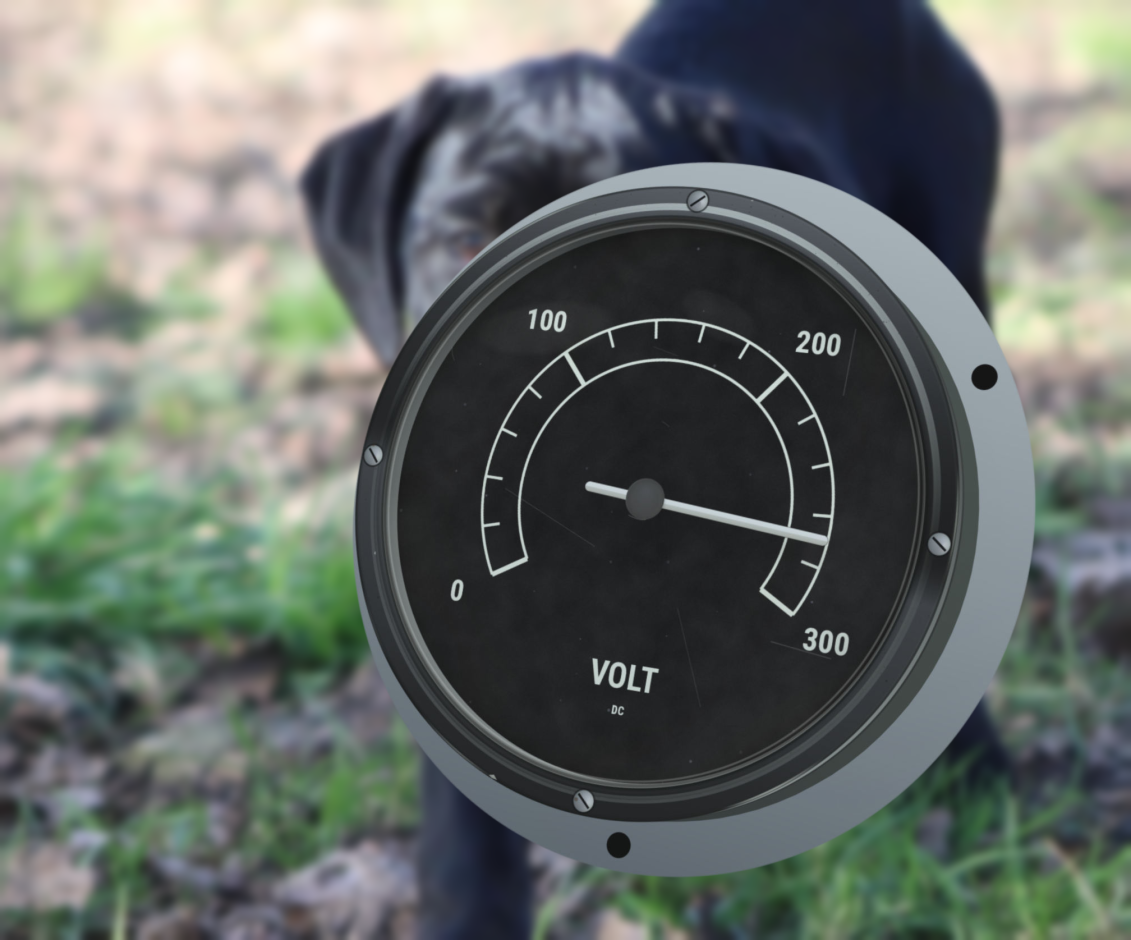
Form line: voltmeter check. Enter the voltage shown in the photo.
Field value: 270 V
